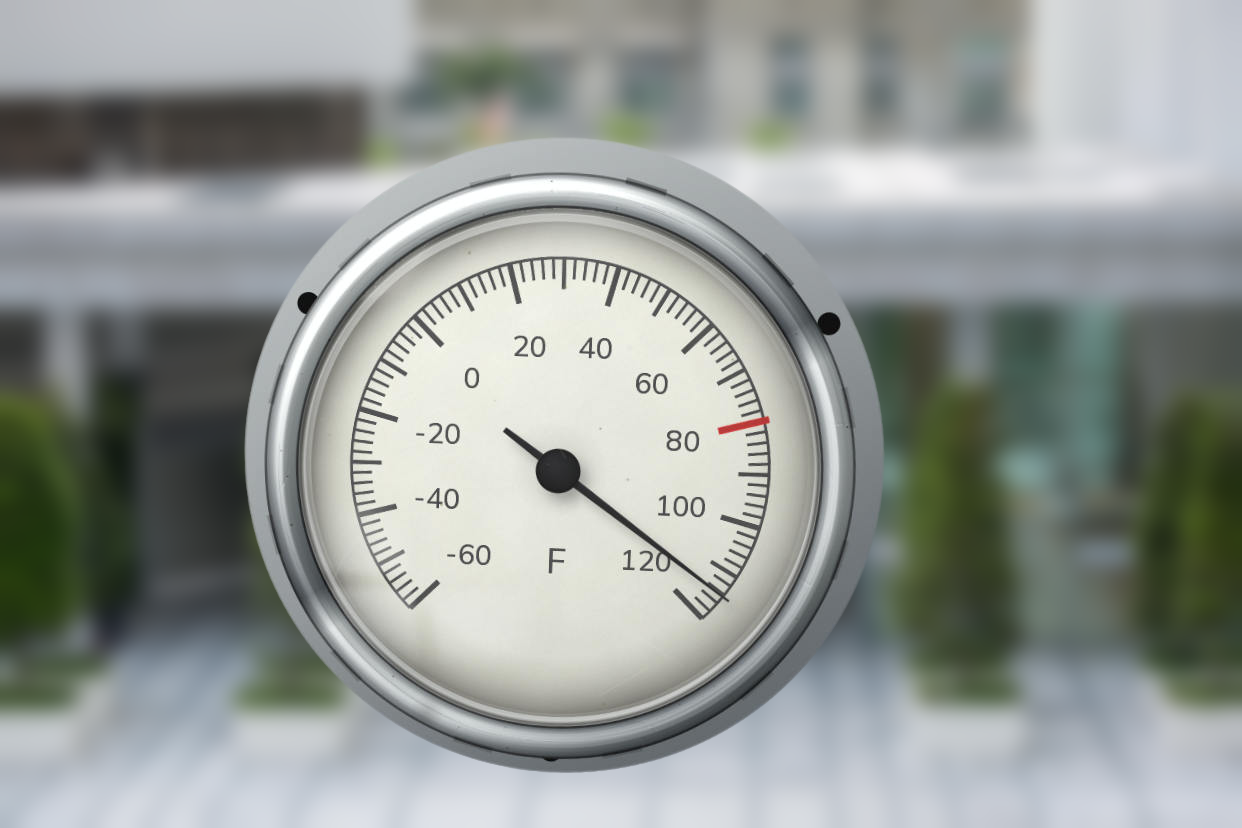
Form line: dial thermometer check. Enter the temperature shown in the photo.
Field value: 114 °F
